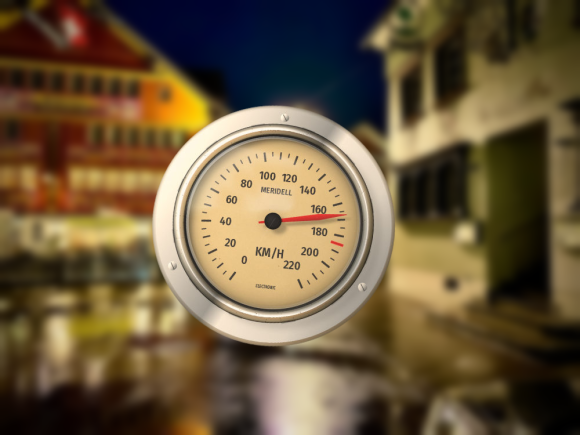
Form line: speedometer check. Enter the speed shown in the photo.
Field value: 167.5 km/h
